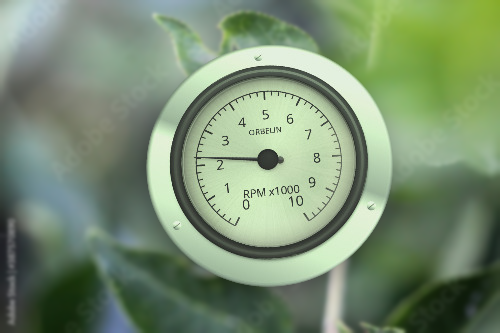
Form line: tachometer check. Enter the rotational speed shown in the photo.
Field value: 2200 rpm
